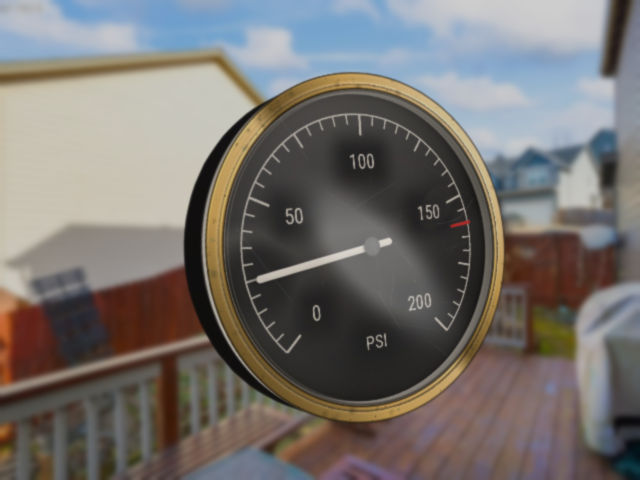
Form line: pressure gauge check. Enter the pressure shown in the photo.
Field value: 25 psi
